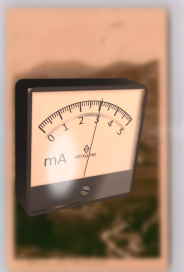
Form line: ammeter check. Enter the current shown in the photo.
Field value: 3 mA
